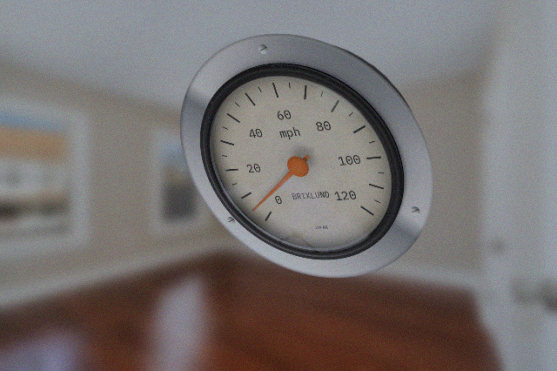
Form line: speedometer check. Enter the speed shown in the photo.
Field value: 5 mph
